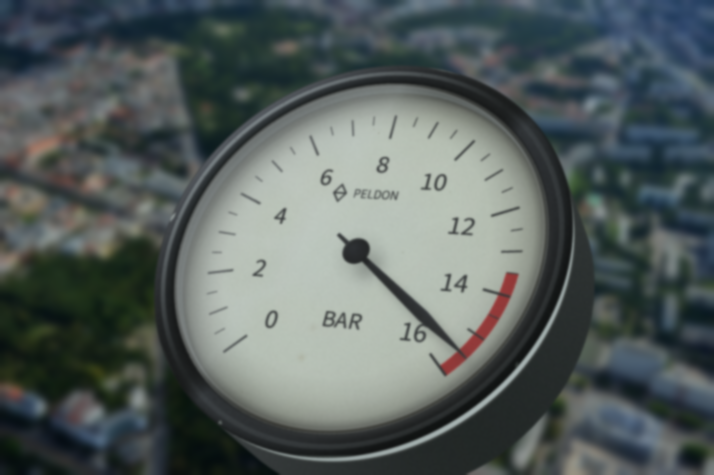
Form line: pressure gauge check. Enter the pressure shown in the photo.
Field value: 15.5 bar
